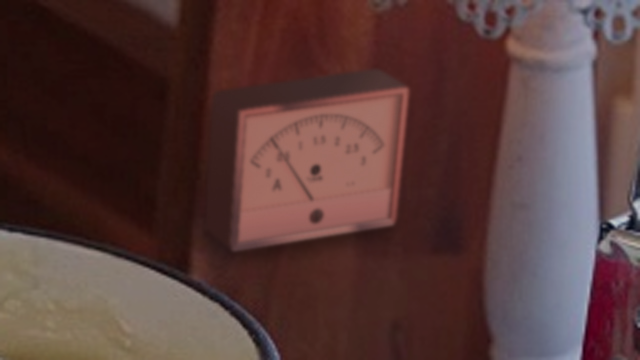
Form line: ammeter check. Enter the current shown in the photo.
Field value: 0.5 A
